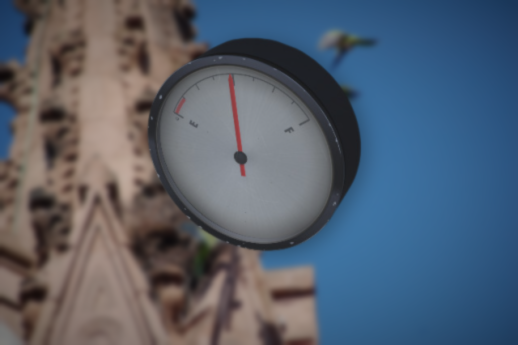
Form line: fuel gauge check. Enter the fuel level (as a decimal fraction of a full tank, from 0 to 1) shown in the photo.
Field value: 0.5
